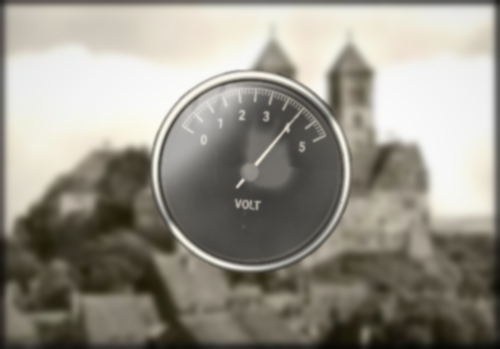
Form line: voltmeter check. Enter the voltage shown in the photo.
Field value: 4 V
